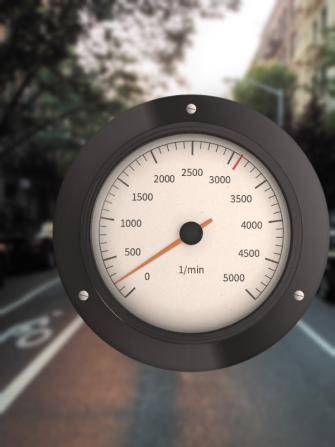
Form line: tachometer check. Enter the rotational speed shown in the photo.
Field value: 200 rpm
